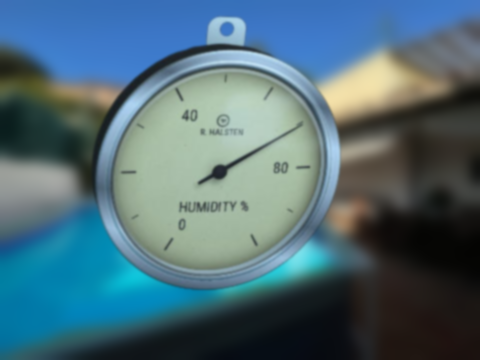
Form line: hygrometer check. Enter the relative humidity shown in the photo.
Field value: 70 %
